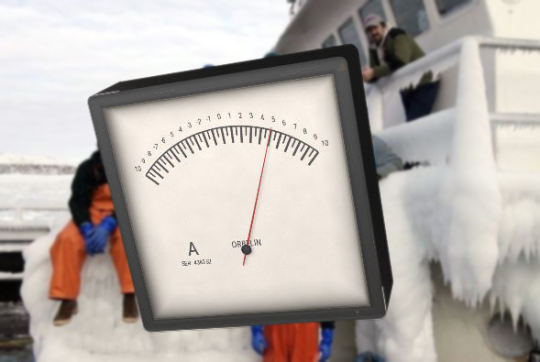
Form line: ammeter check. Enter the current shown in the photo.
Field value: 5 A
